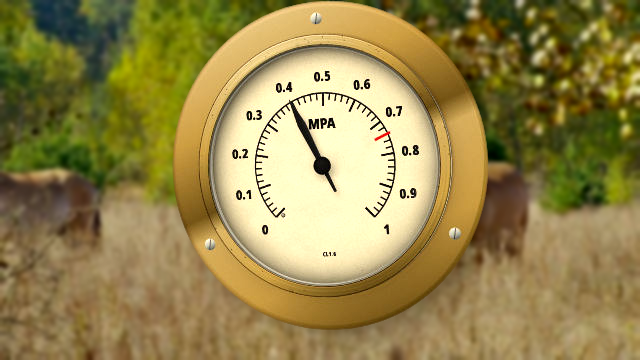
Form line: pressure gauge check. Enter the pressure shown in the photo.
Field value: 0.4 MPa
